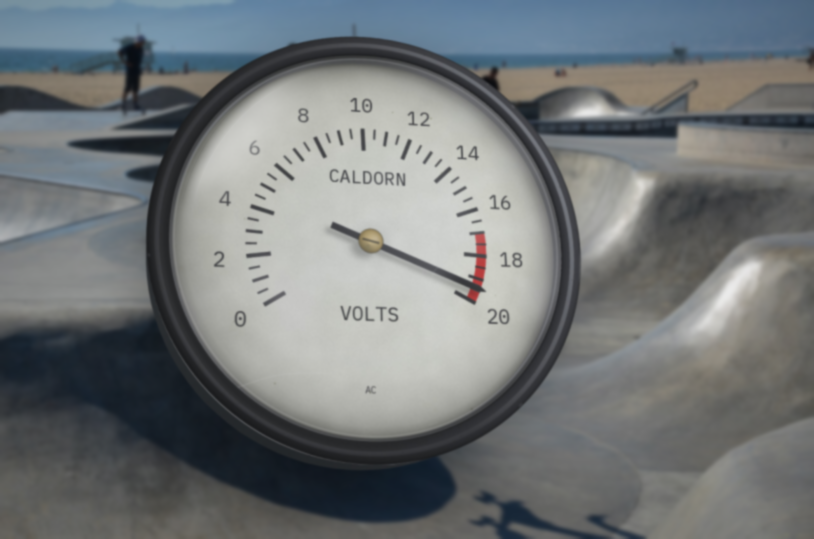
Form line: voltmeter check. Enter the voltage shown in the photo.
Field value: 19.5 V
